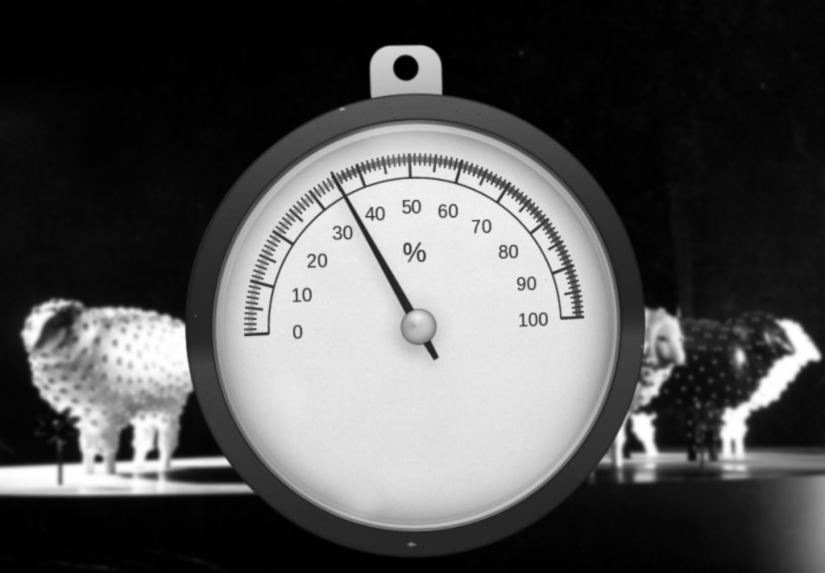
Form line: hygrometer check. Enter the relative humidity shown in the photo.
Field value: 35 %
